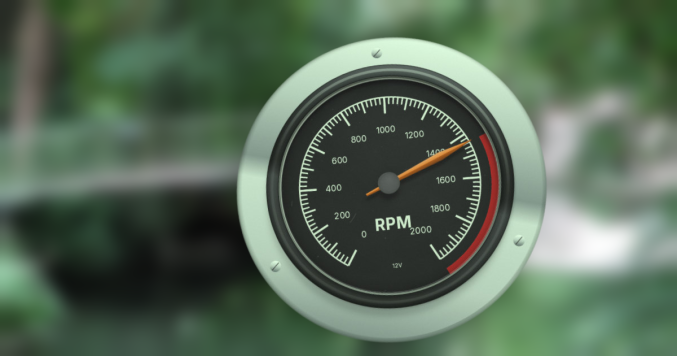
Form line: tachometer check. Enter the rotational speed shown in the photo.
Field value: 1440 rpm
